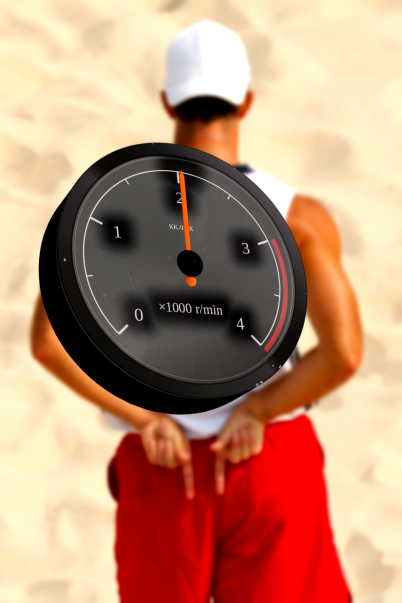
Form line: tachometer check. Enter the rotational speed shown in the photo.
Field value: 2000 rpm
